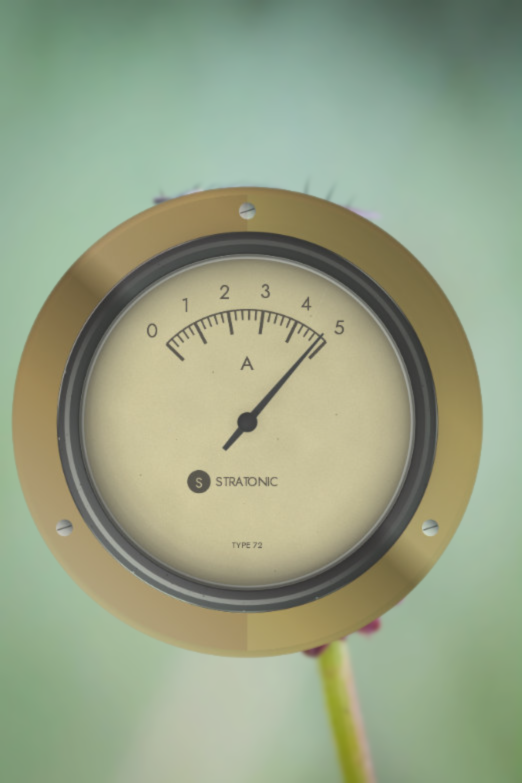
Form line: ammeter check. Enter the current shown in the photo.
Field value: 4.8 A
